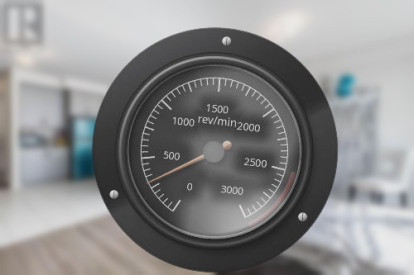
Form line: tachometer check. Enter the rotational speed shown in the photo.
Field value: 300 rpm
